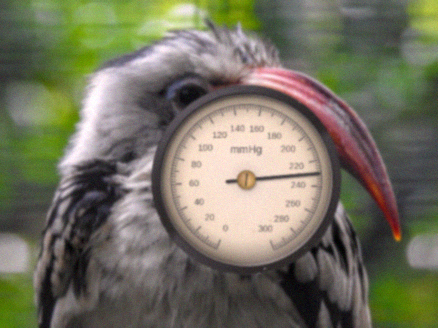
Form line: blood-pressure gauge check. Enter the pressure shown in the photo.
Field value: 230 mmHg
